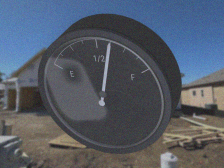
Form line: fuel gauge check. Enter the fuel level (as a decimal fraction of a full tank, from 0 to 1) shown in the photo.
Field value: 0.625
